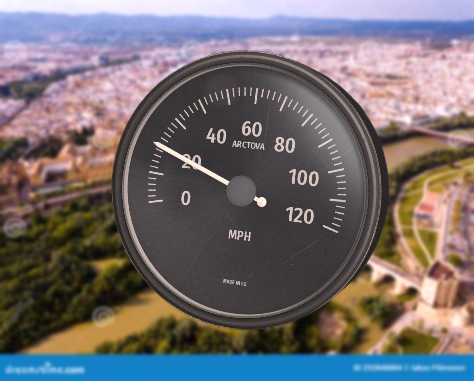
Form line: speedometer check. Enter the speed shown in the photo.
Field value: 20 mph
